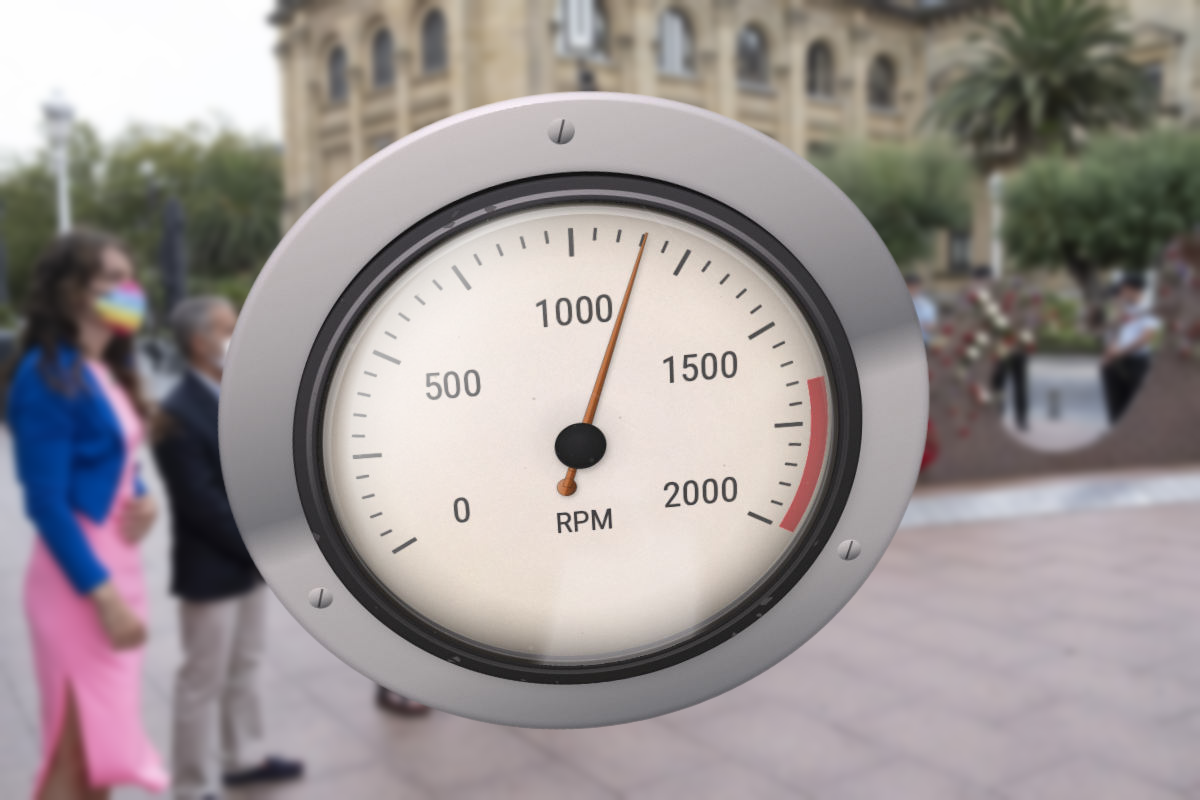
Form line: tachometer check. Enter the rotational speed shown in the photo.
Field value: 1150 rpm
